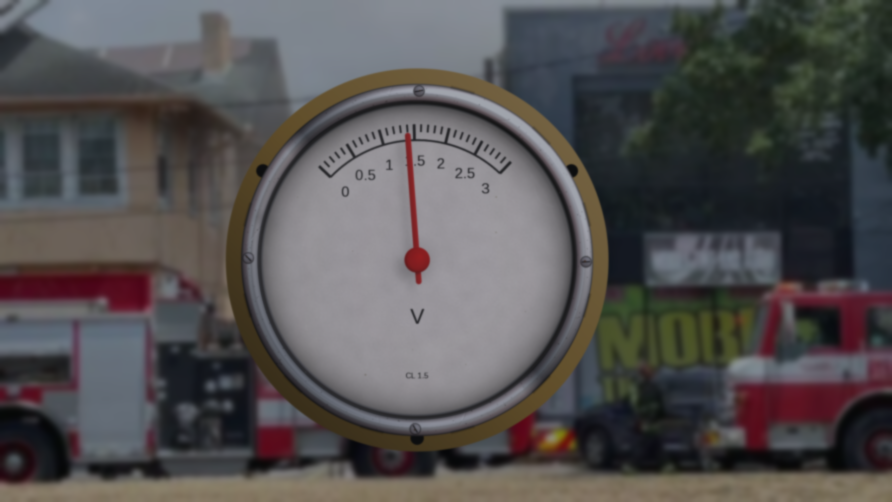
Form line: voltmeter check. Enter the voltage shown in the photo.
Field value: 1.4 V
